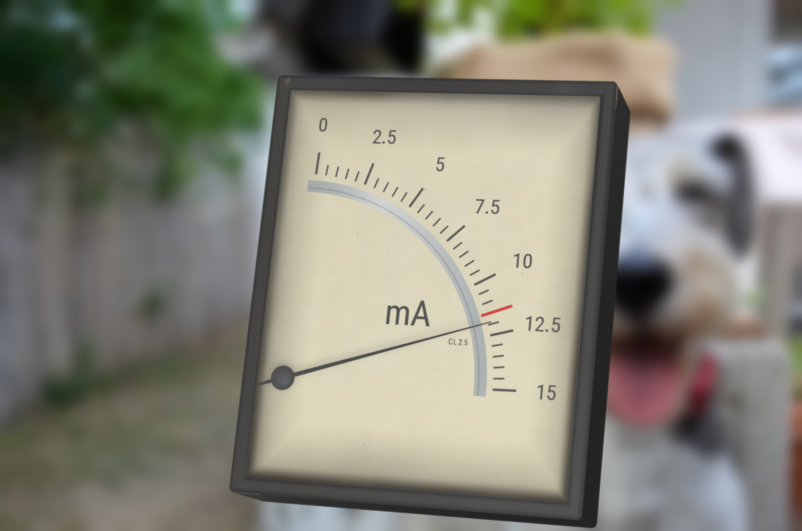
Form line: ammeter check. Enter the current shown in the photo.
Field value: 12 mA
